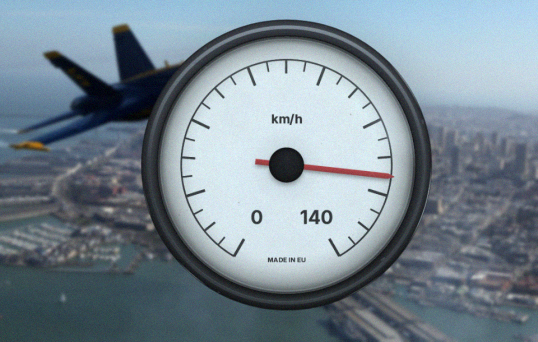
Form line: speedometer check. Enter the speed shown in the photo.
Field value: 115 km/h
